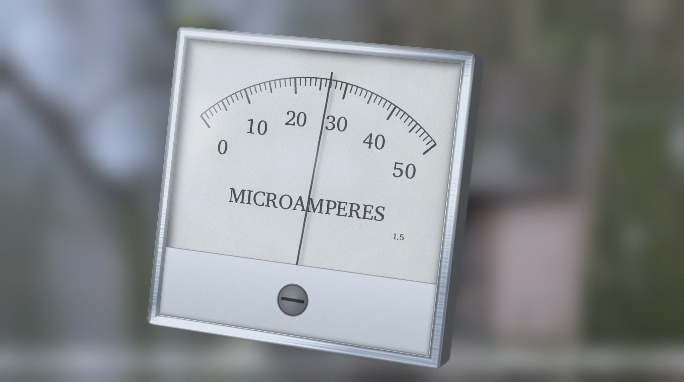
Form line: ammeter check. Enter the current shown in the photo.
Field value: 27 µA
